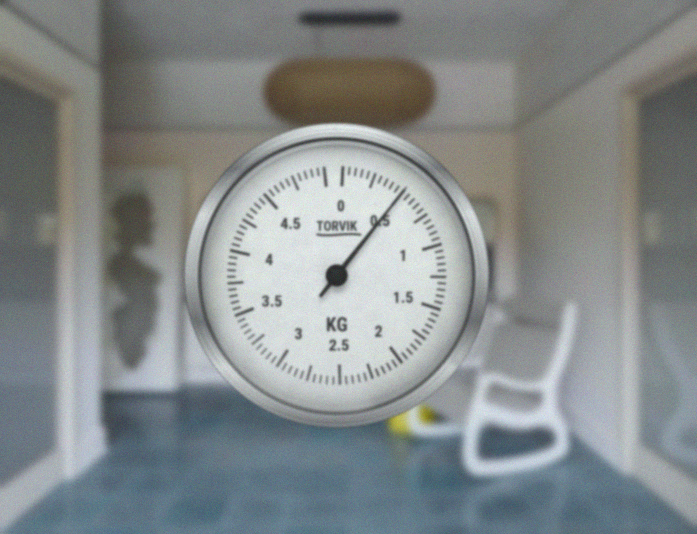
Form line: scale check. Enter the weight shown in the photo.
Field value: 0.5 kg
